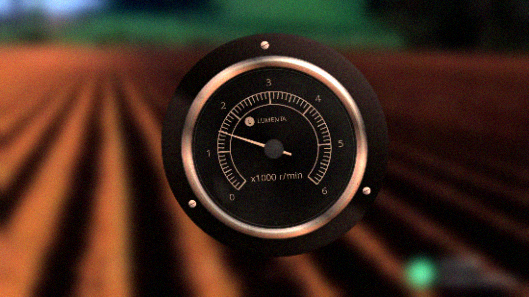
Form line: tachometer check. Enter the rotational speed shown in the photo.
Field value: 1500 rpm
